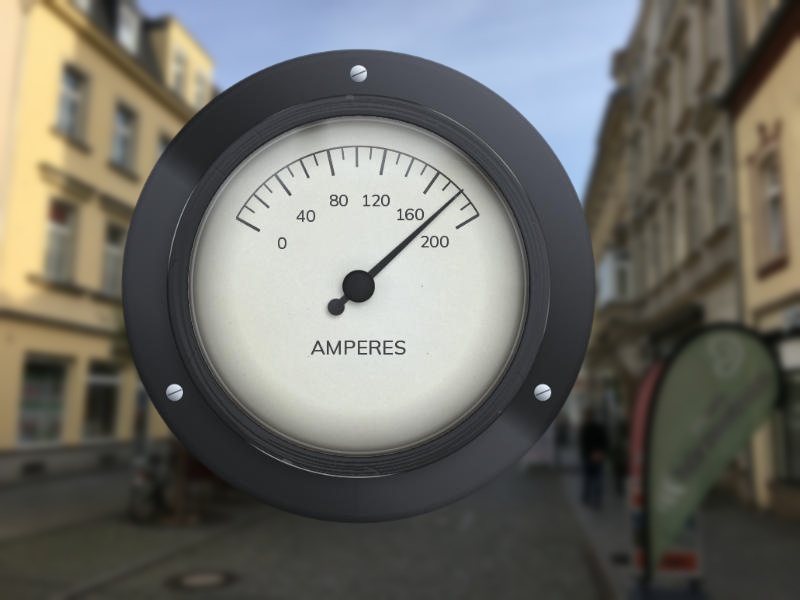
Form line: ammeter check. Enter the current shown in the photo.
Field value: 180 A
